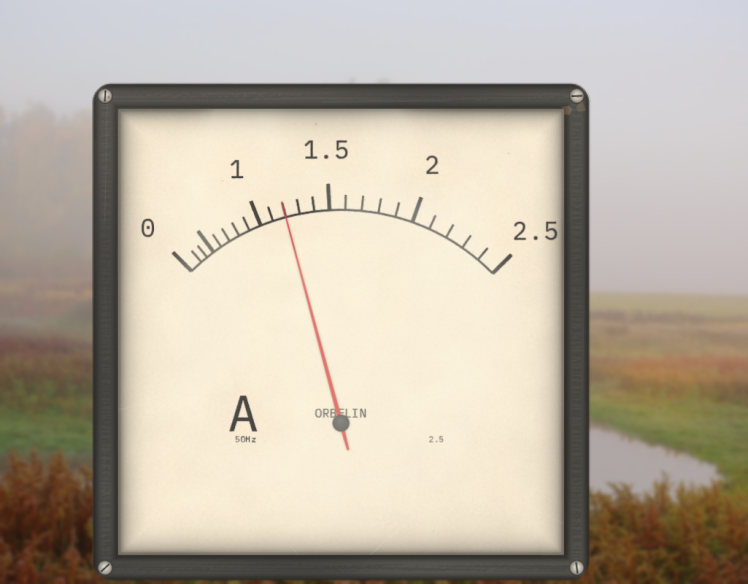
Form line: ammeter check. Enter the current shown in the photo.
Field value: 1.2 A
